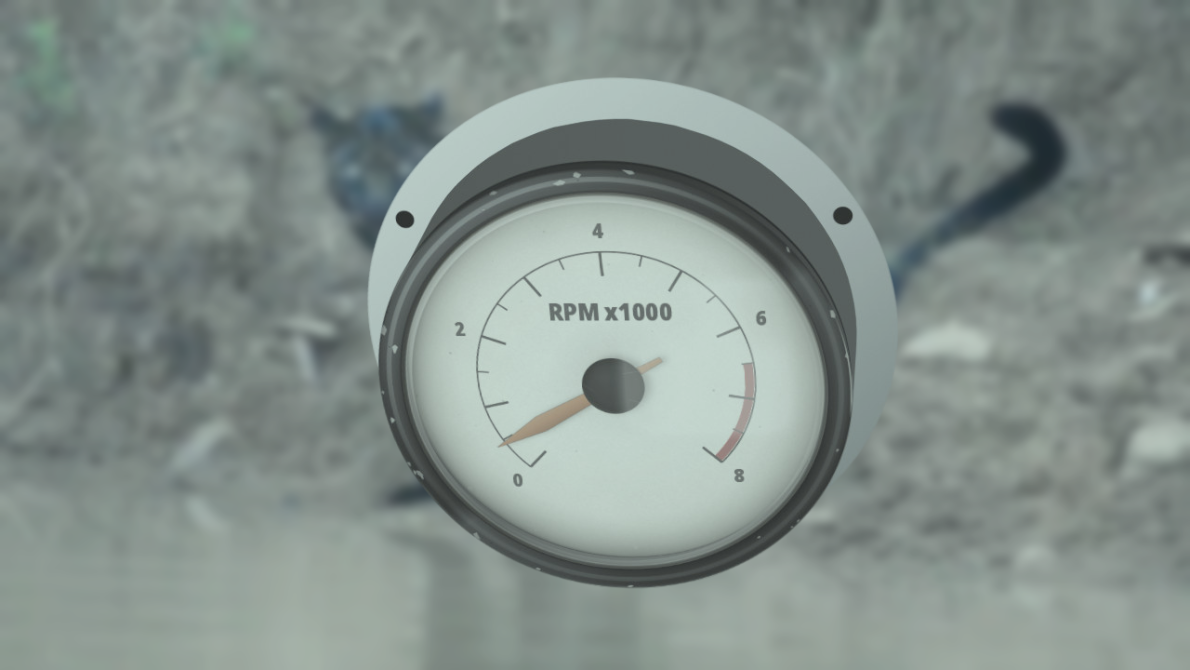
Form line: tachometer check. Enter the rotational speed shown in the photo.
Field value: 500 rpm
